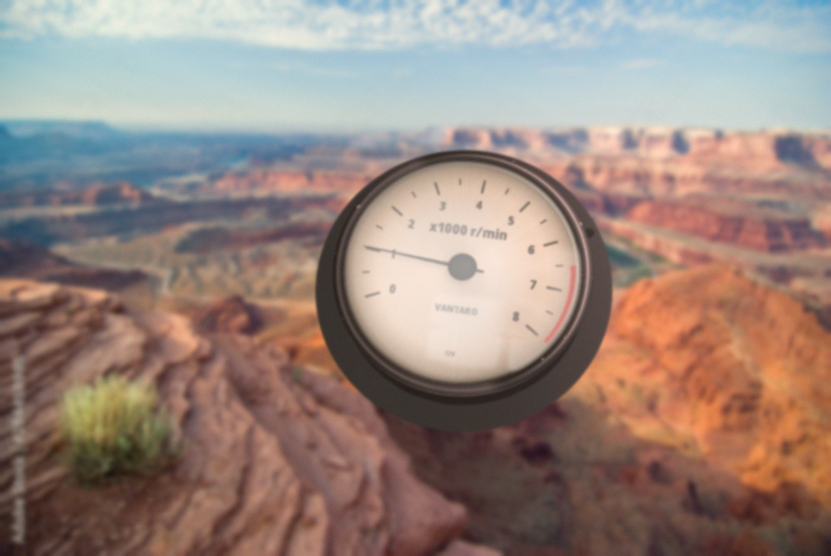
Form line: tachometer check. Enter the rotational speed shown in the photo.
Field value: 1000 rpm
